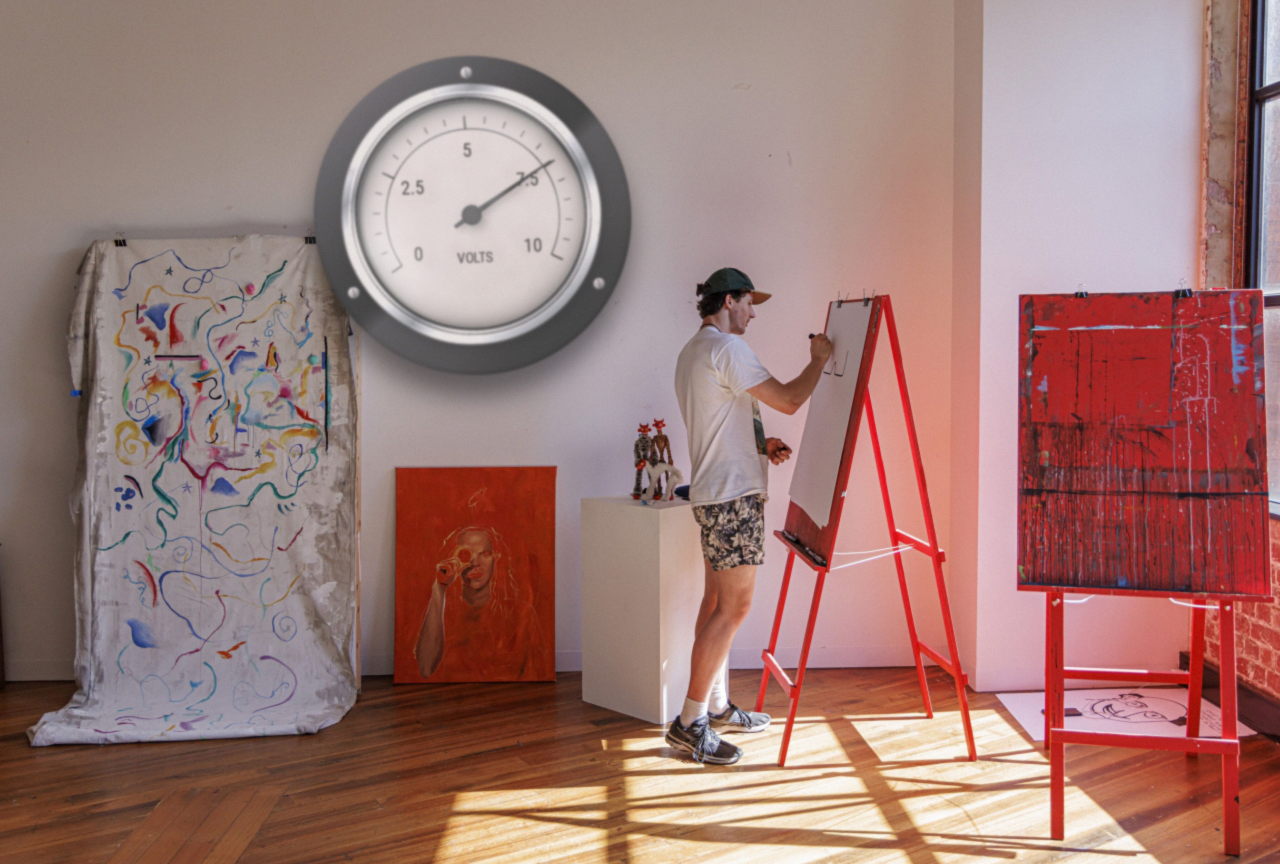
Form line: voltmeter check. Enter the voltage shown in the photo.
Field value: 7.5 V
